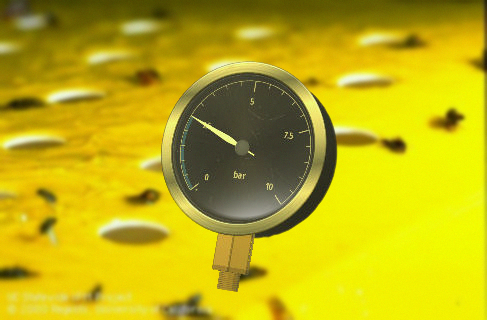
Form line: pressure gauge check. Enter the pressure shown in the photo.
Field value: 2.5 bar
